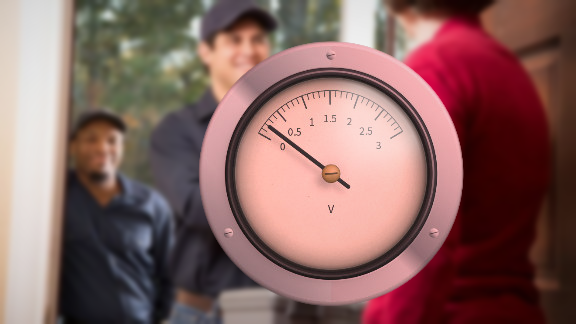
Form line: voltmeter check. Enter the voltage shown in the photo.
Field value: 0.2 V
